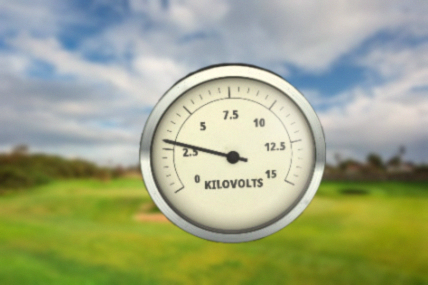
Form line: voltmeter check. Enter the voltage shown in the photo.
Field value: 3 kV
